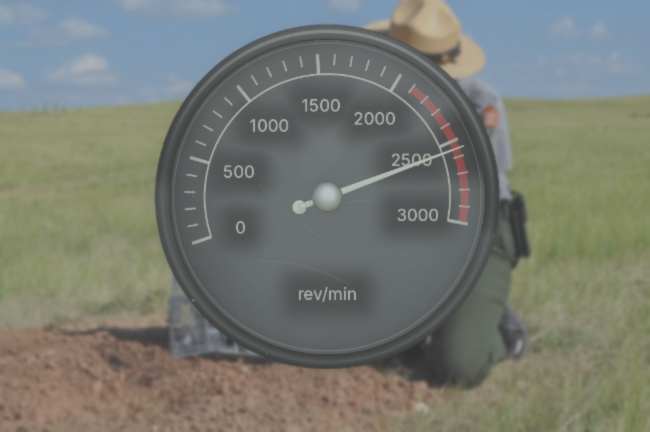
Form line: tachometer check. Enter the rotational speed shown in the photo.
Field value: 2550 rpm
